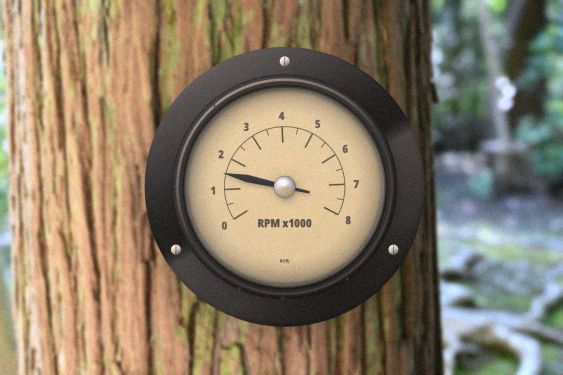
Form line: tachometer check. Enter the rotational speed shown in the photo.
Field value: 1500 rpm
